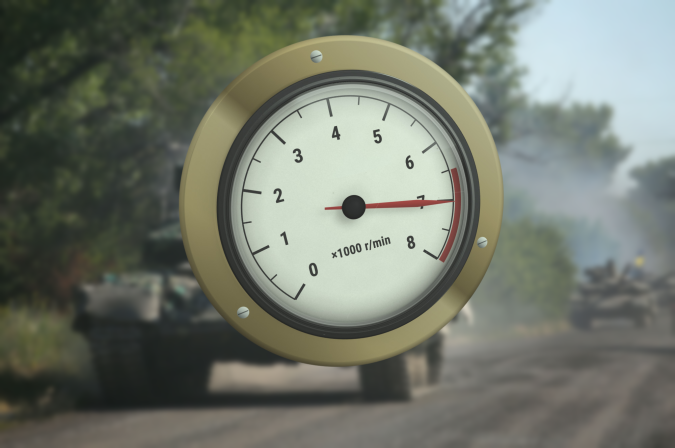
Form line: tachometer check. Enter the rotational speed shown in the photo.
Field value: 7000 rpm
